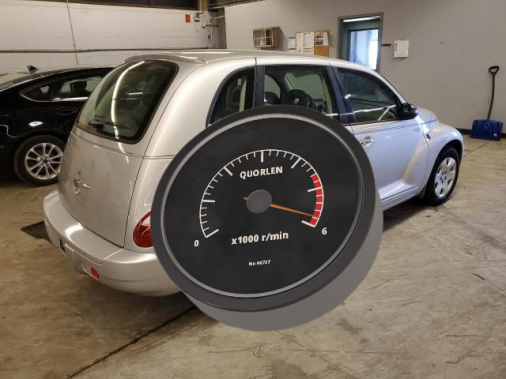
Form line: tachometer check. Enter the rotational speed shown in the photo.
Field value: 5800 rpm
